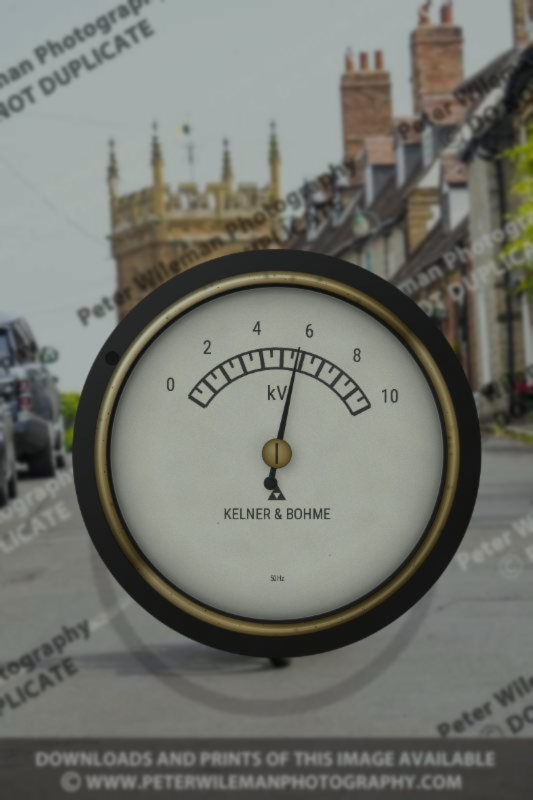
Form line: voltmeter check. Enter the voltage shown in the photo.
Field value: 5.75 kV
